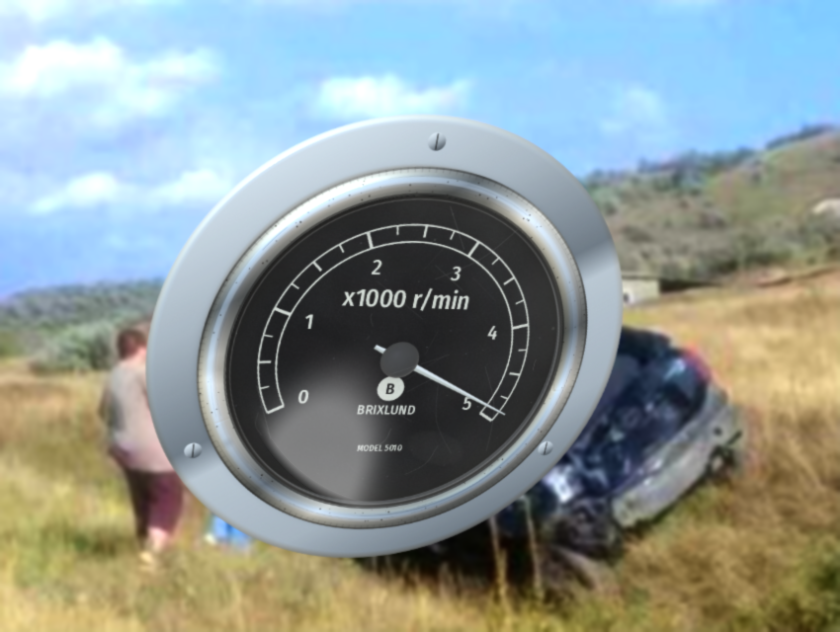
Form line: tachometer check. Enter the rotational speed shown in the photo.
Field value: 4875 rpm
